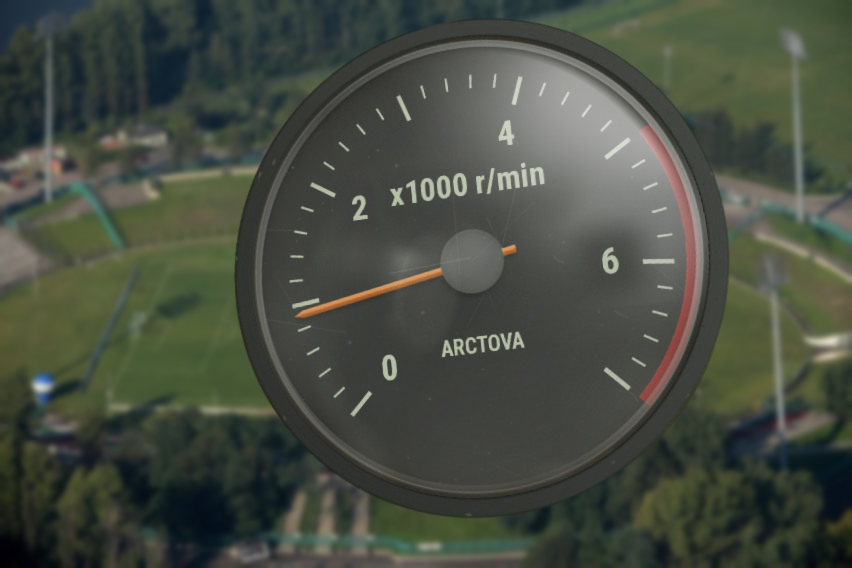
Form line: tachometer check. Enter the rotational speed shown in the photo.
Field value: 900 rpm
